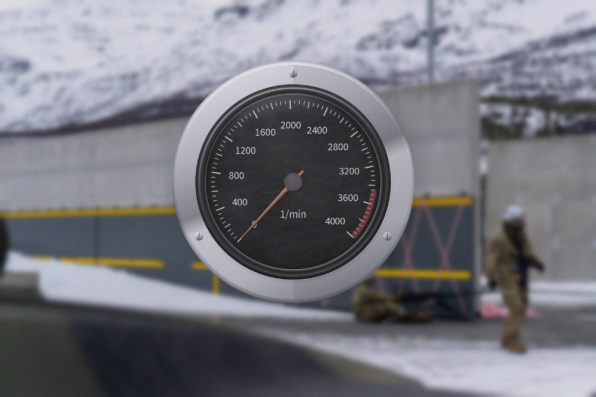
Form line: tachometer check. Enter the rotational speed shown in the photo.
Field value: 0 rpm
